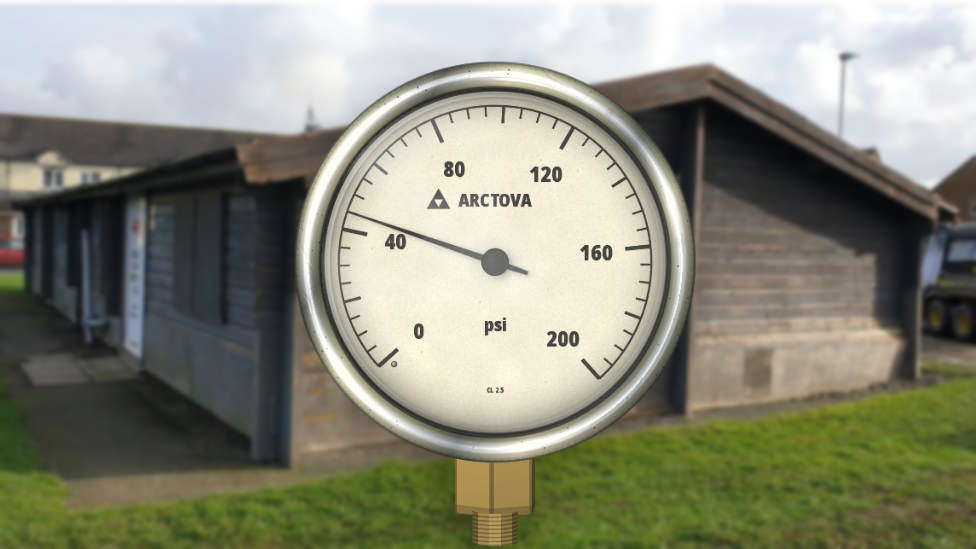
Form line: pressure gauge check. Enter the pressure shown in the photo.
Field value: 45 psi
